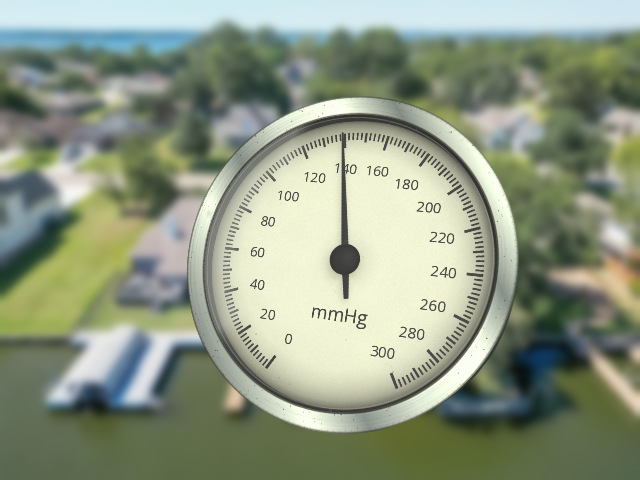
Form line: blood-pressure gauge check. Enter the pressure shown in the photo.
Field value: 140 mmHg
